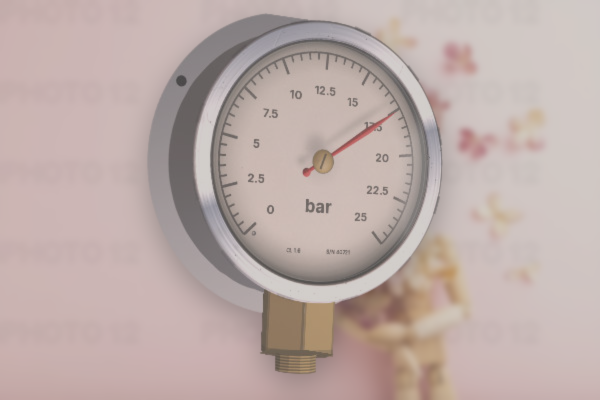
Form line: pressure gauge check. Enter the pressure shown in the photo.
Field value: 17.5 bar
